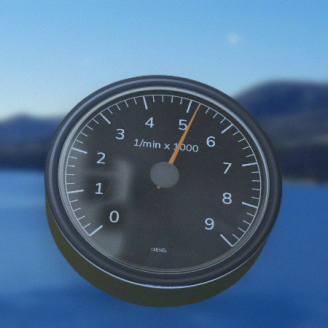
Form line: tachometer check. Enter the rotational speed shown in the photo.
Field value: 5200 rpm
